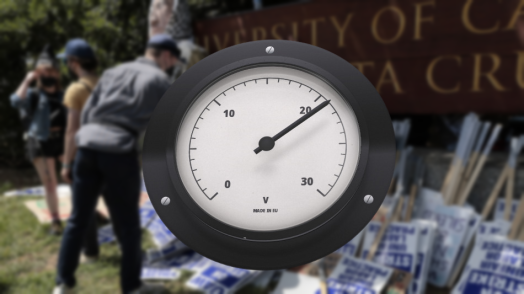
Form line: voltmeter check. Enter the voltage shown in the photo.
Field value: 21 V
